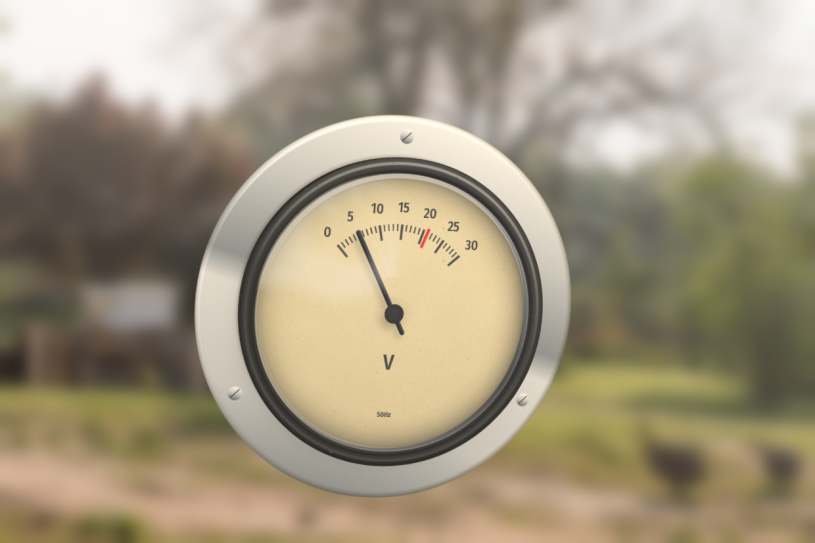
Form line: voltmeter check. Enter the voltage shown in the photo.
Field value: 5 V
